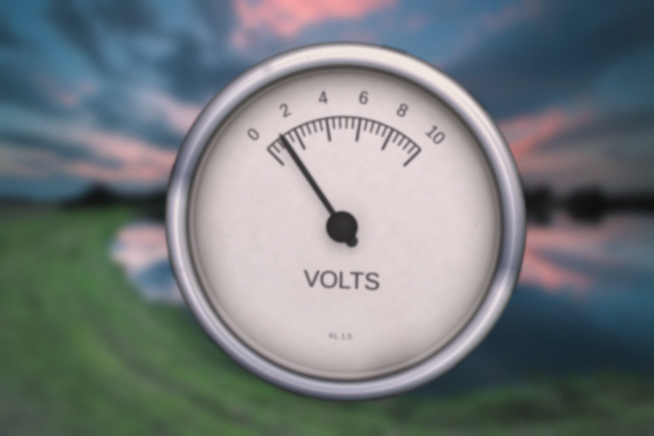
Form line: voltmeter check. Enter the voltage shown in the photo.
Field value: 1.2 V
